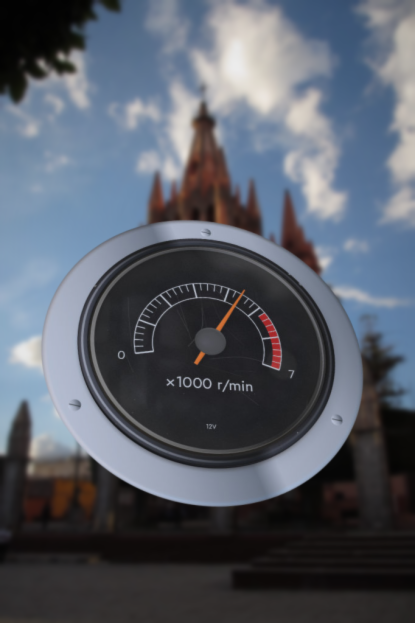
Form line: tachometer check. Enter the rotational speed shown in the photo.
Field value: 4400 rpm
